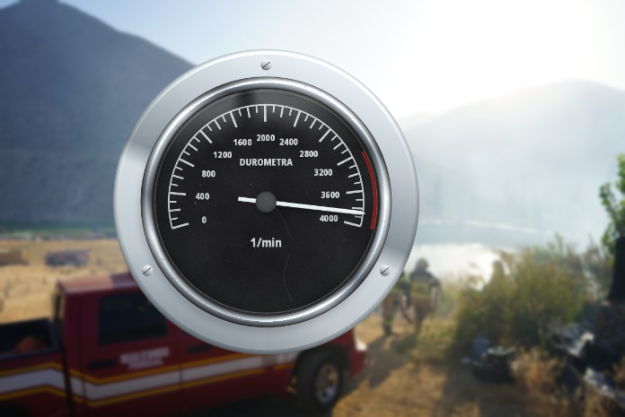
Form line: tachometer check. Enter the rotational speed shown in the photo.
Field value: 3850 rpm
